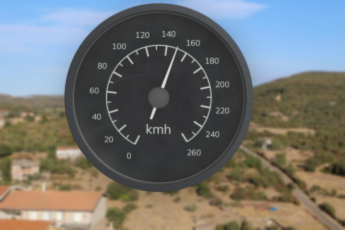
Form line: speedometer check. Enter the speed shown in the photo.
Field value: 150 km/h
